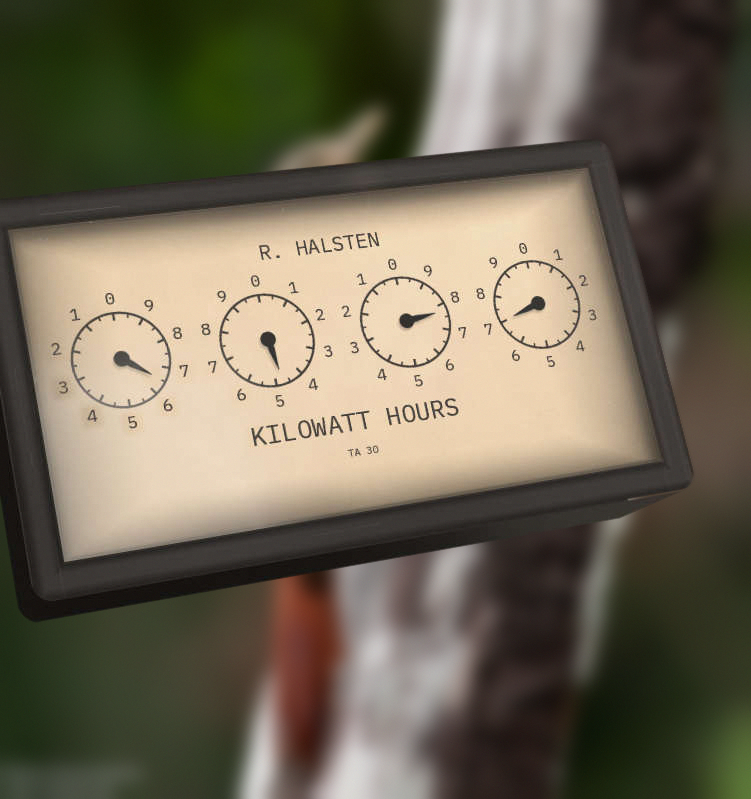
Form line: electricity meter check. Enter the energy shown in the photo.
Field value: 6477 kWh
